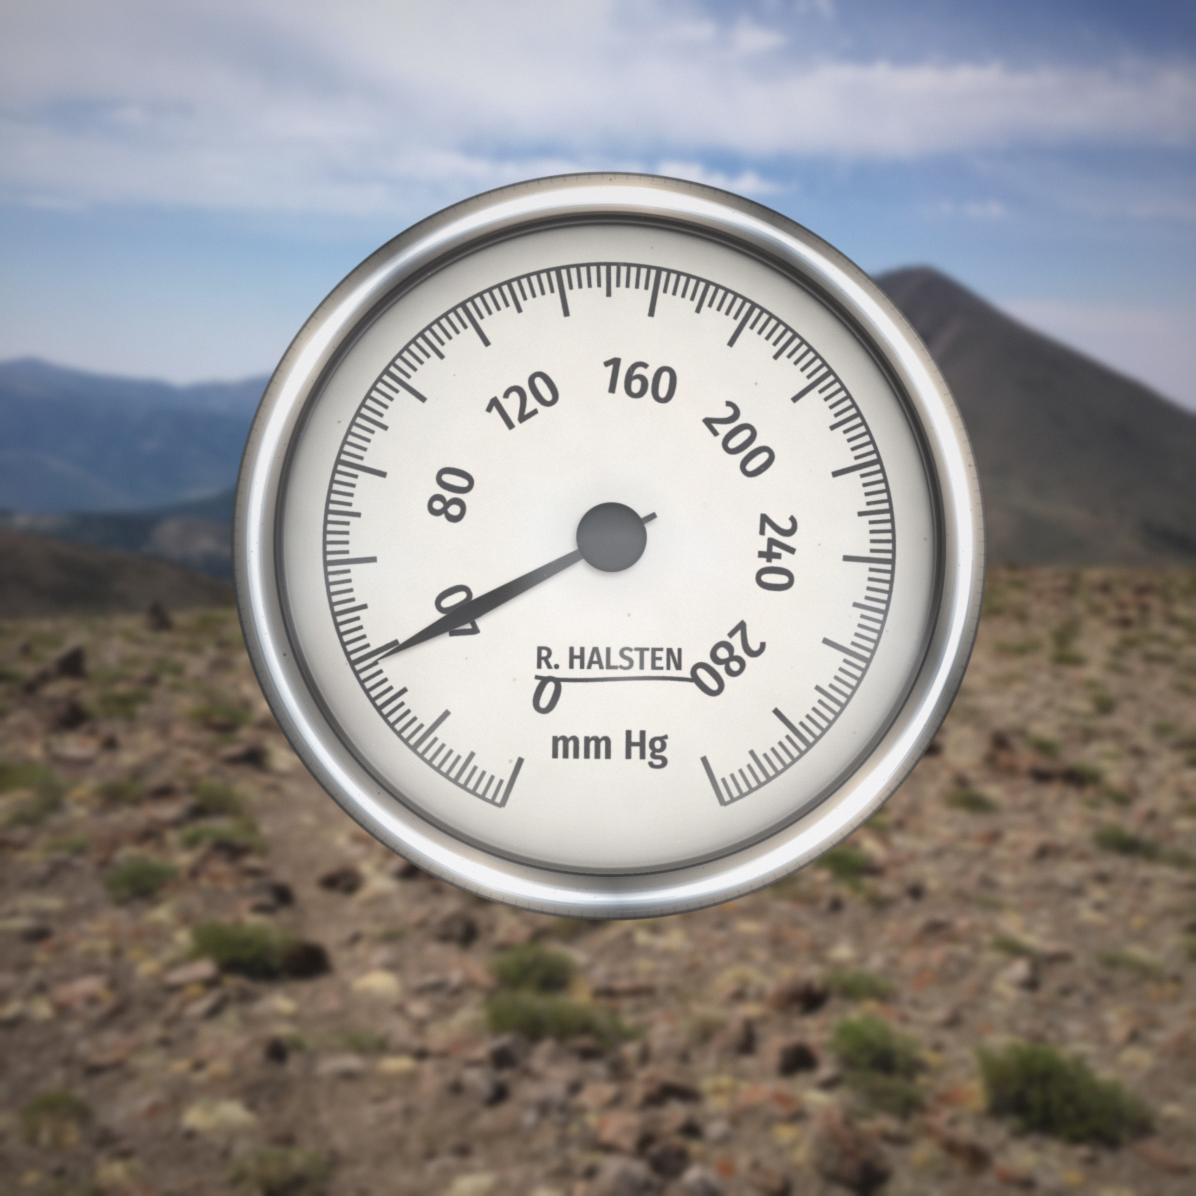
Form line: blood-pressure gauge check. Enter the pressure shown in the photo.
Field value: 38 mmHg
